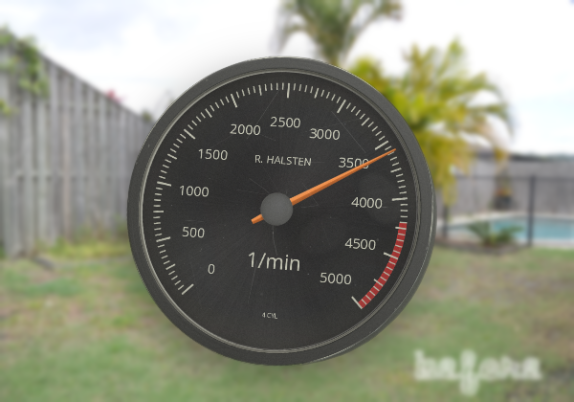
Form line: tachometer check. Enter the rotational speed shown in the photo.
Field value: 3600 rpm
